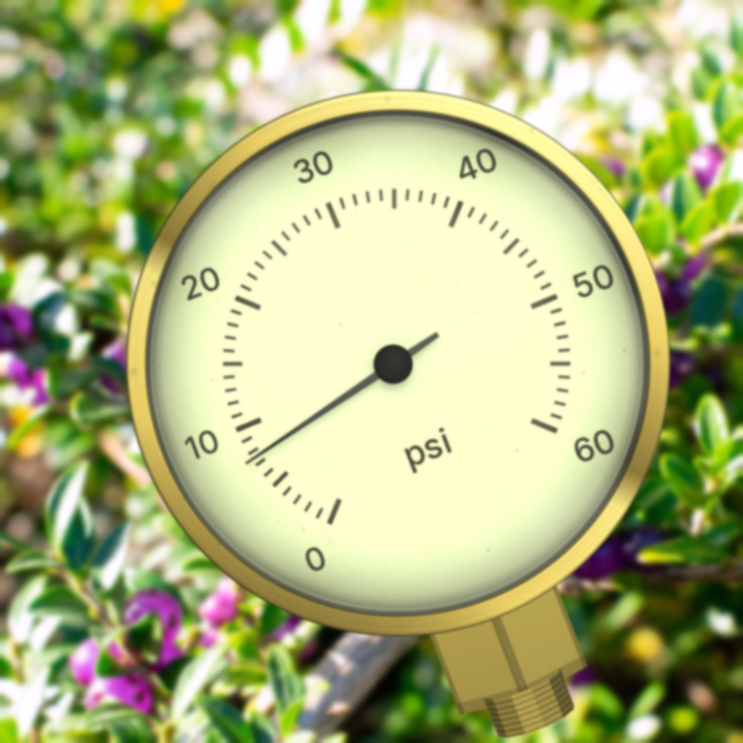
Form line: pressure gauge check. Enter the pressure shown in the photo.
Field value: 7.5 psi
